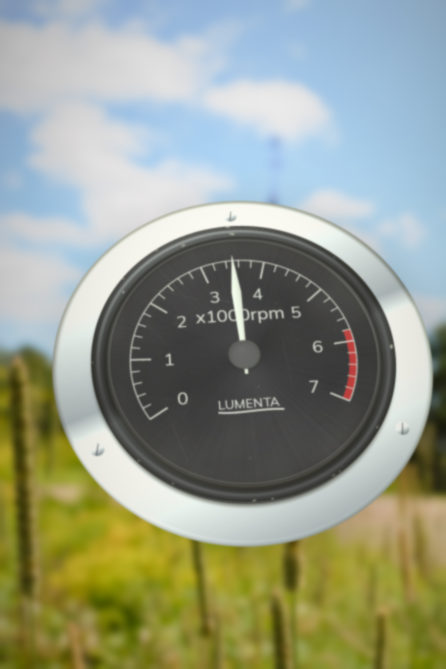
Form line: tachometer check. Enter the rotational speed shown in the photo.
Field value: 3500 rpm
